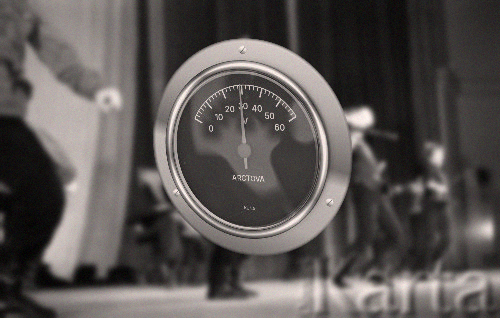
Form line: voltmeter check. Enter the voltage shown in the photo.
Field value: 30 V
